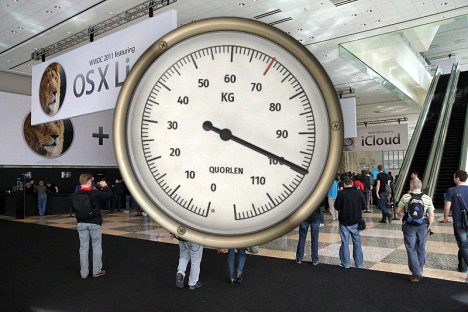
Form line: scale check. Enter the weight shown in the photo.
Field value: 99 kg
